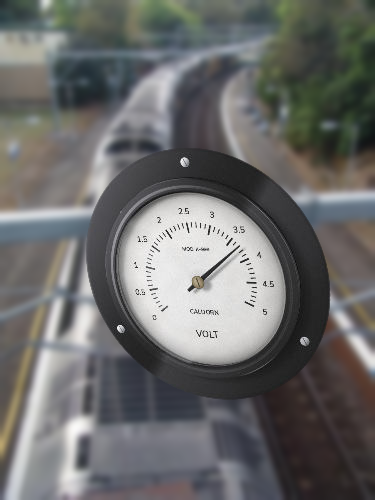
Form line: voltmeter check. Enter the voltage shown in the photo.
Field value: 3.7 V
